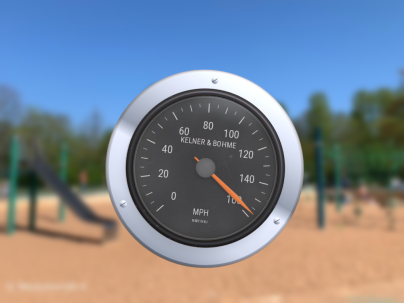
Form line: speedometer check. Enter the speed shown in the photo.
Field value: 157.5 mph
